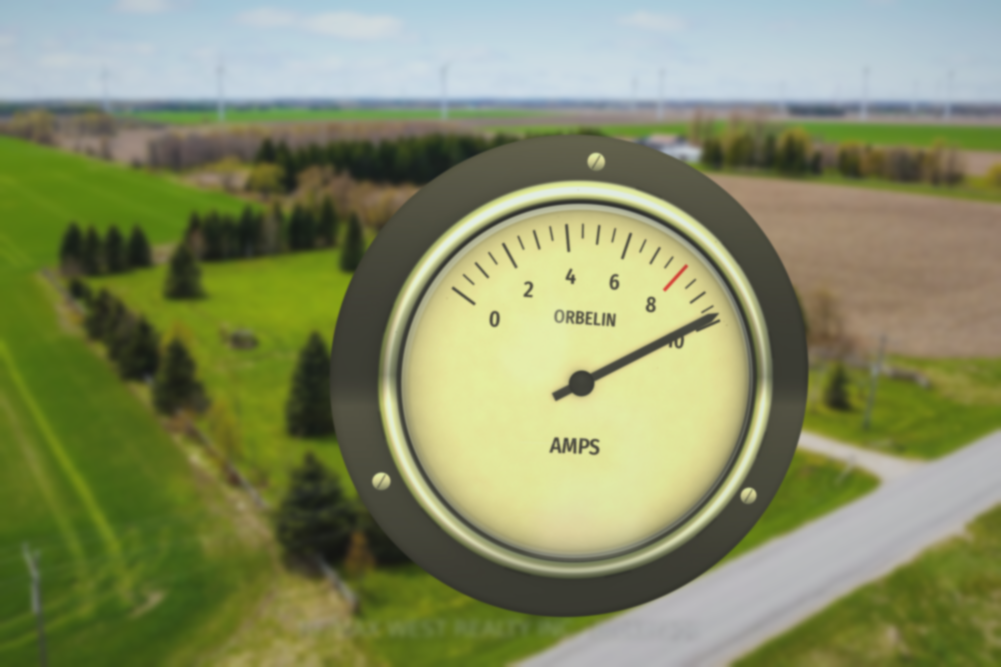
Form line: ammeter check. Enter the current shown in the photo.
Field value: 9.75 A
